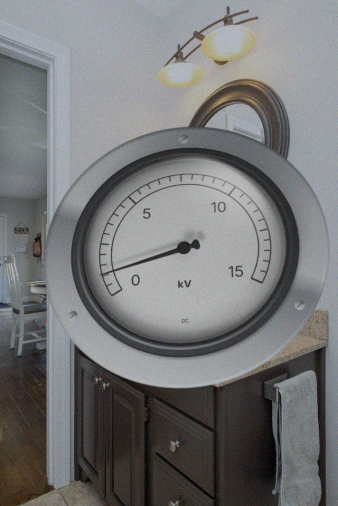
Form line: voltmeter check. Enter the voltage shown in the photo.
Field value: 1 kV
